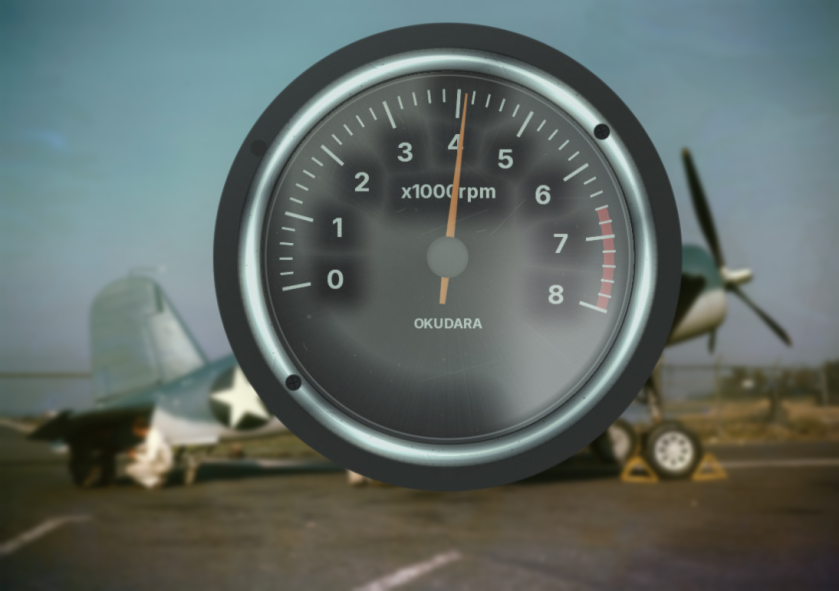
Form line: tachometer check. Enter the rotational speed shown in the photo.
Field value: 4100 rpm
